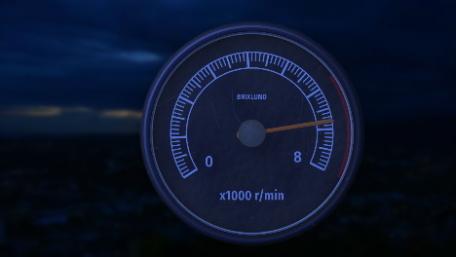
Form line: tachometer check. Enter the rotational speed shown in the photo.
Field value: 6800 rpm
